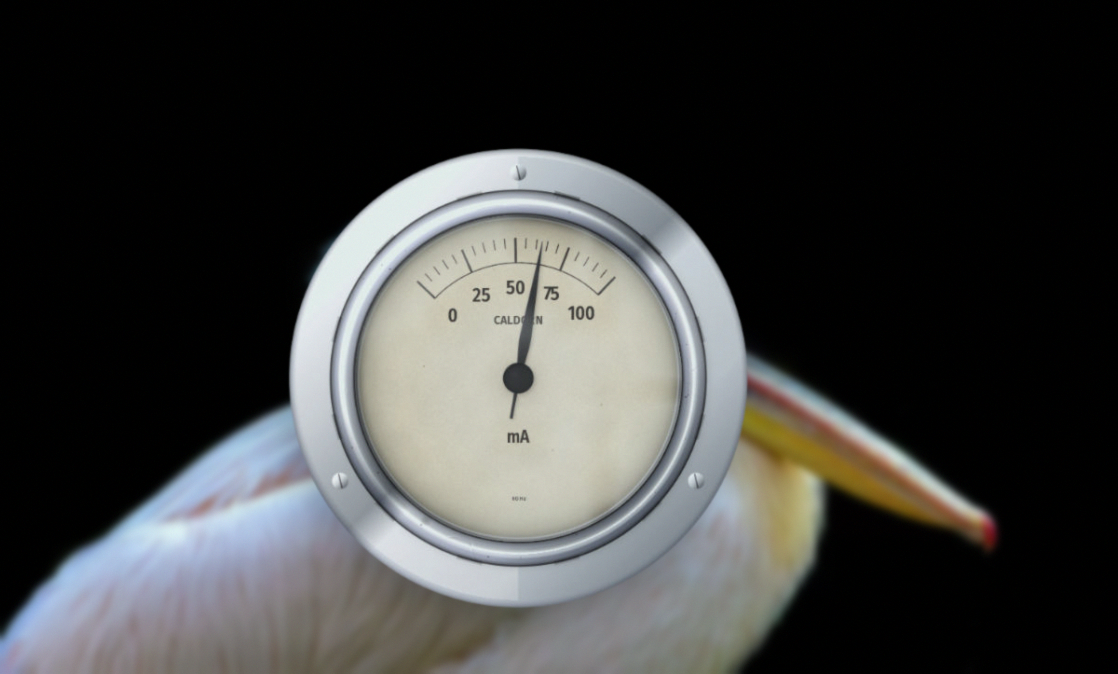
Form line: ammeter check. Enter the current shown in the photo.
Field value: 62.5 mA
